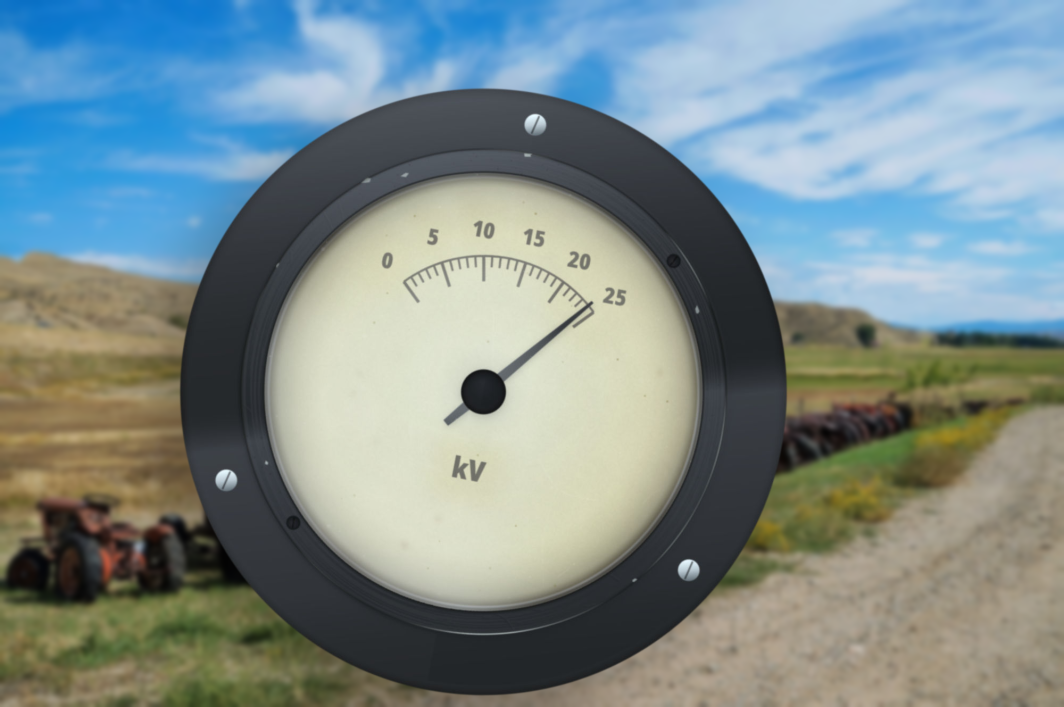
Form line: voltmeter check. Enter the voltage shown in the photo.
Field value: 24 kV
